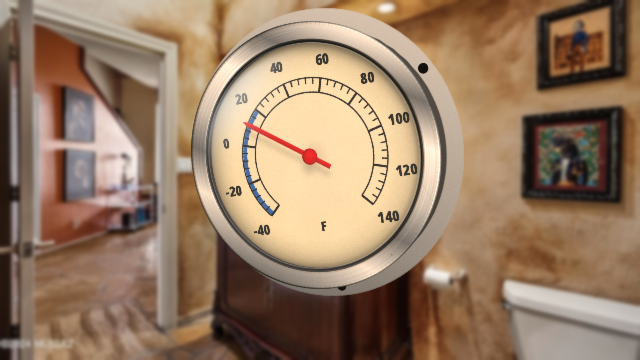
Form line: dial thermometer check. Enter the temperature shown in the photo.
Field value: 12 °F
